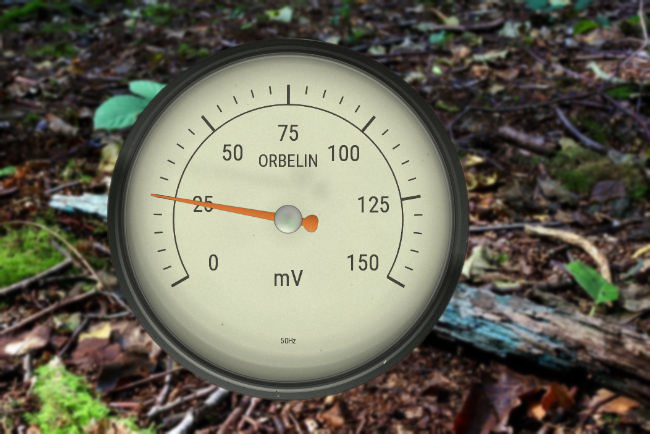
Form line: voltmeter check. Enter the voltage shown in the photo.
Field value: 25 mV
